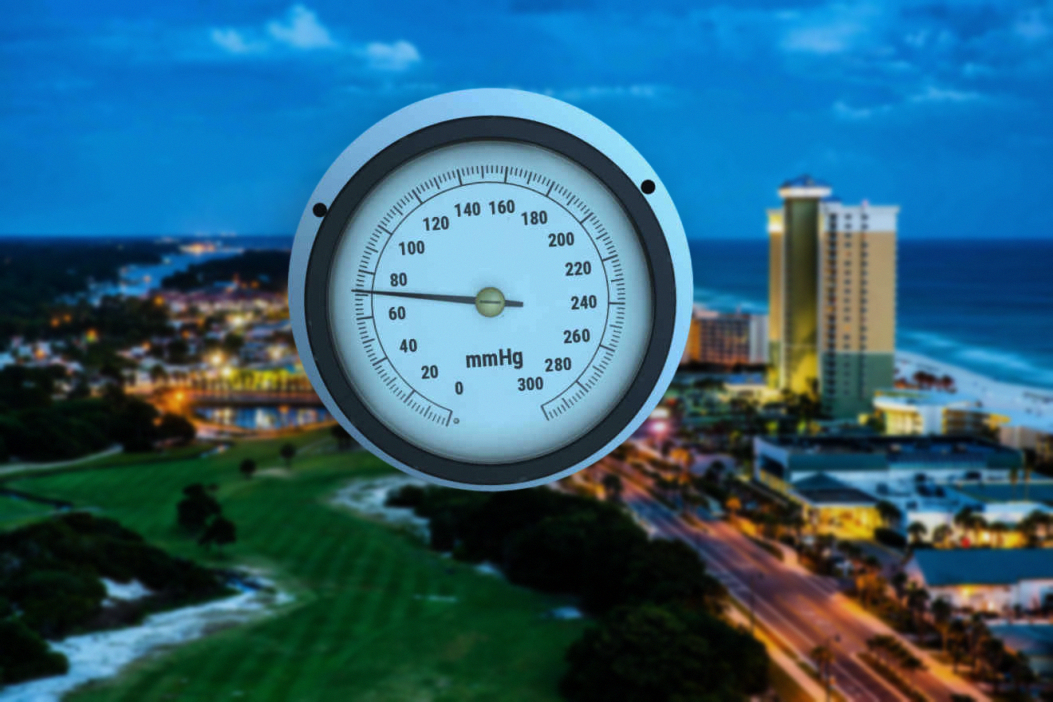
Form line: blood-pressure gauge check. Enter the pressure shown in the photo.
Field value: 72 mmHg
